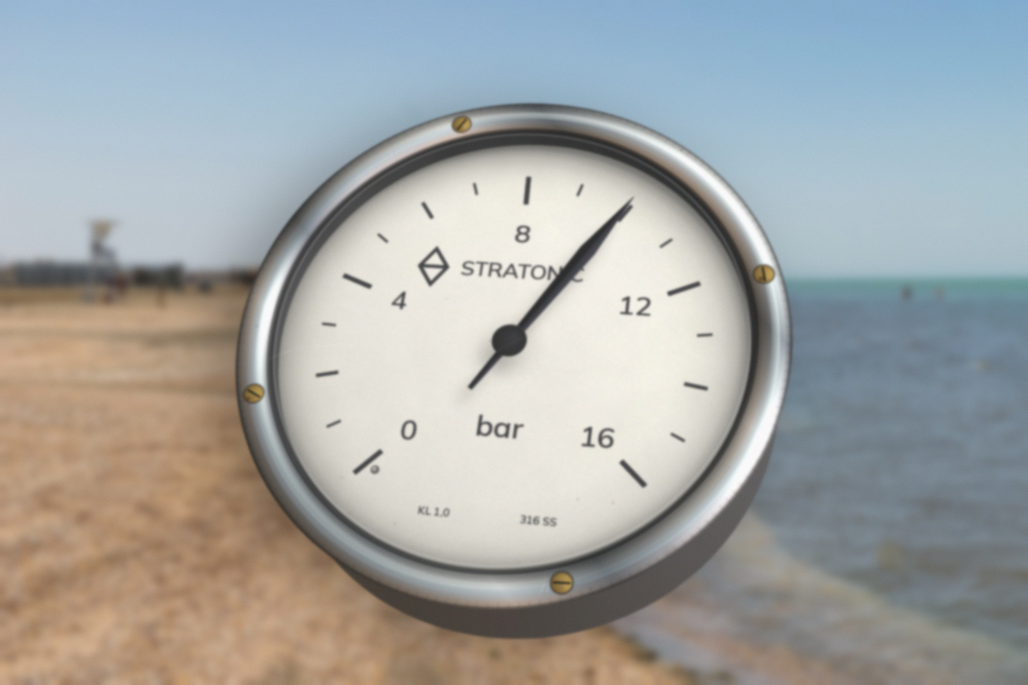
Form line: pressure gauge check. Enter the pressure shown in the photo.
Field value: 10 bar
